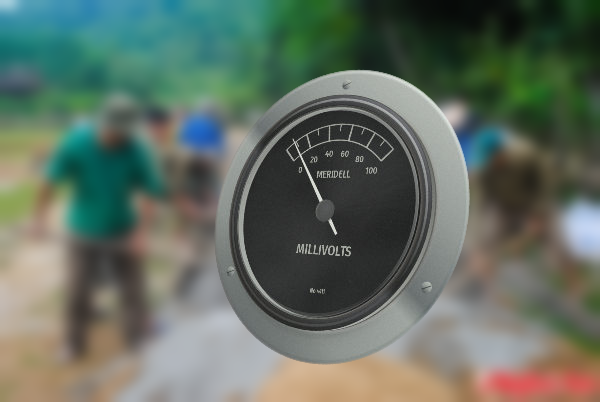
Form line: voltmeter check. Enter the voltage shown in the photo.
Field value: 10 mV
